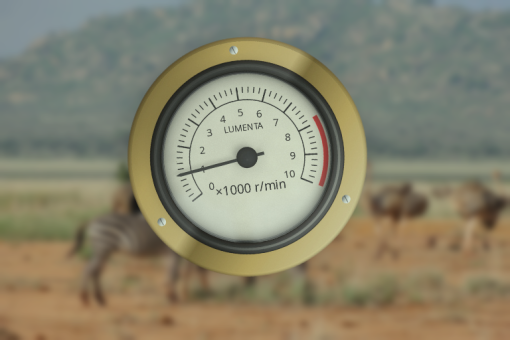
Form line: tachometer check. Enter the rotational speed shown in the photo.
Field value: 1000 rpm
